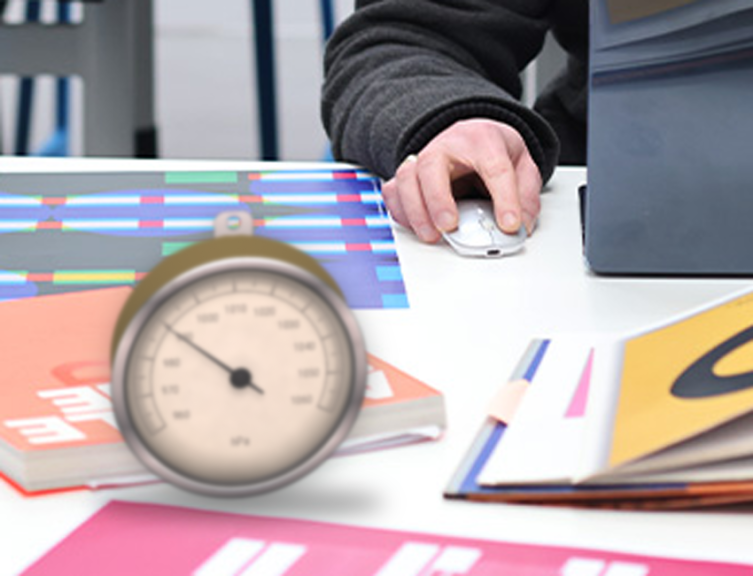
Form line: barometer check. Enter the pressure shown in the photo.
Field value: 990 hPa
